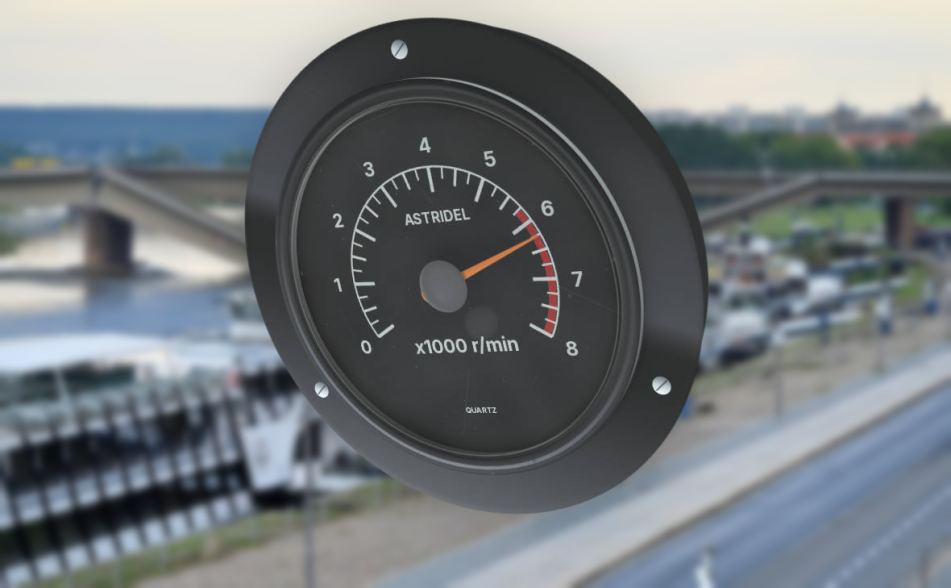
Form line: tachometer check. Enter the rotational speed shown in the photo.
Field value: 6250 rpm
